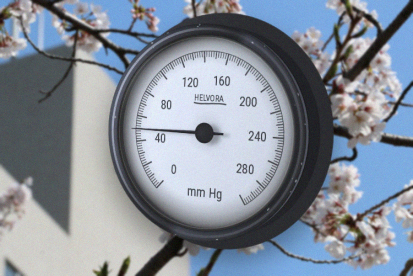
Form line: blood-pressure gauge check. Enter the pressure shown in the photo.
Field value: 50 mmHg
